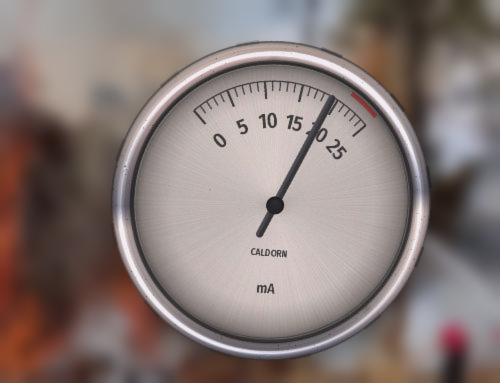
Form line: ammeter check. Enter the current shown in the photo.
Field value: 19 mA
